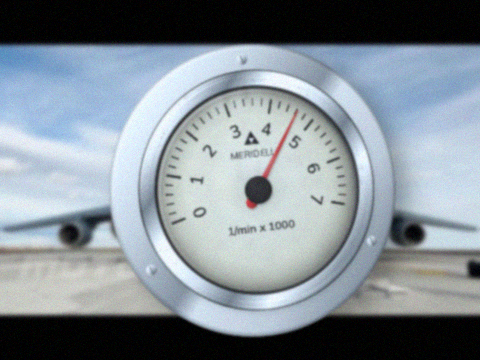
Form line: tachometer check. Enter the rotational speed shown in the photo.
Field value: 4600 rpm
